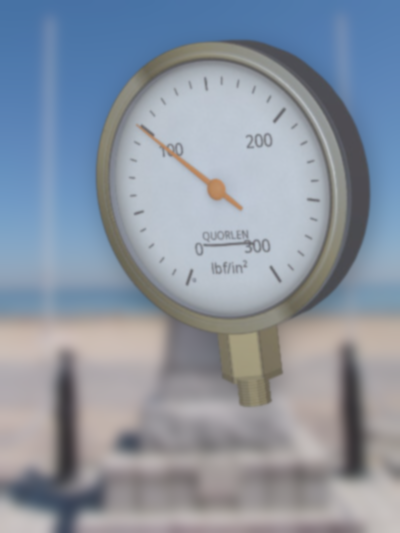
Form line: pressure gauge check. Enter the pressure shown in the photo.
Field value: 100 psi
